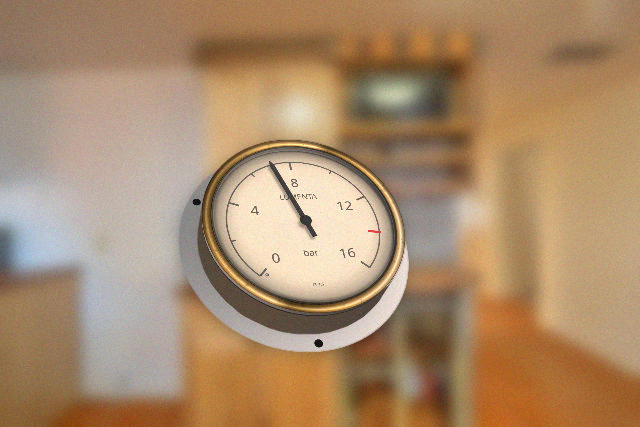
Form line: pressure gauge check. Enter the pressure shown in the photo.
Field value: 7 bar
